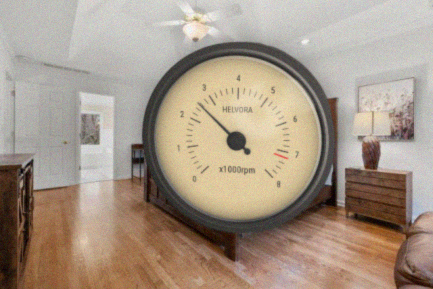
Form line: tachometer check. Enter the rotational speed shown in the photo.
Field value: 2600 rpm
